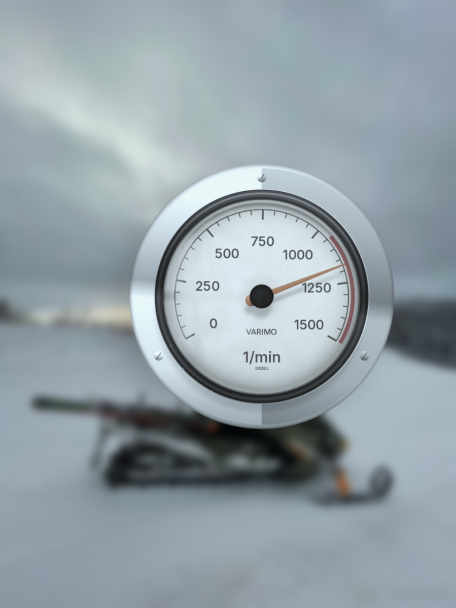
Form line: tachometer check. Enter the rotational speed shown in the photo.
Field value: 1175 rpm
